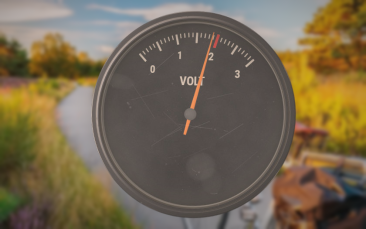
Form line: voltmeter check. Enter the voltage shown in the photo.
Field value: 1.9 V
